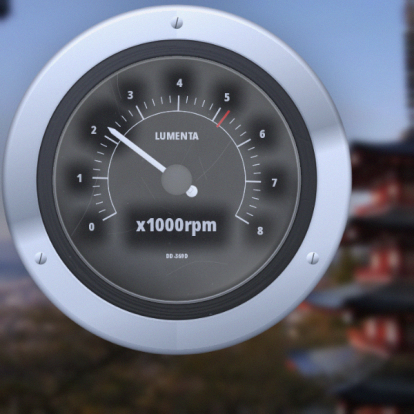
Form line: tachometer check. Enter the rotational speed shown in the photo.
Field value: 2200 rpm
